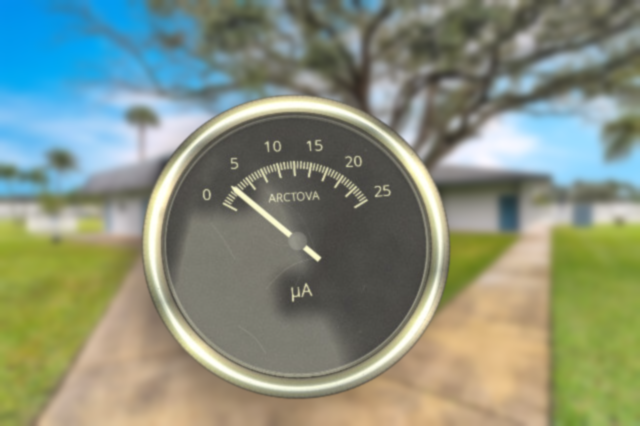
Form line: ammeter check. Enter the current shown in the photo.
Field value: 2.5 µA
